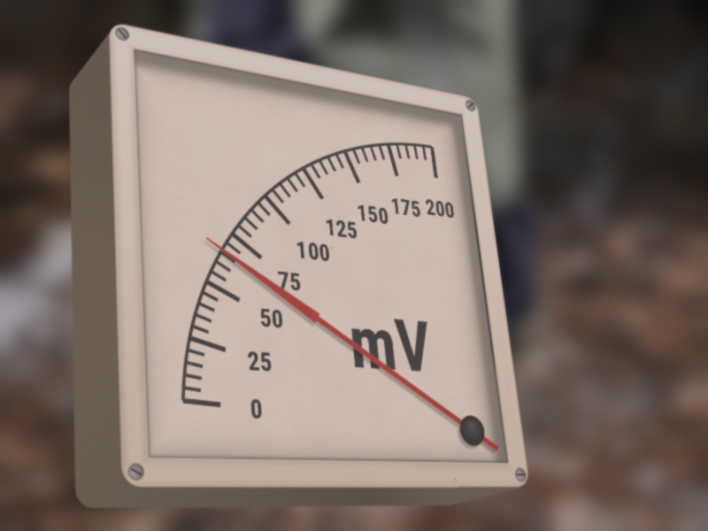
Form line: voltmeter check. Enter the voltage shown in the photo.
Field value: 65 mV
